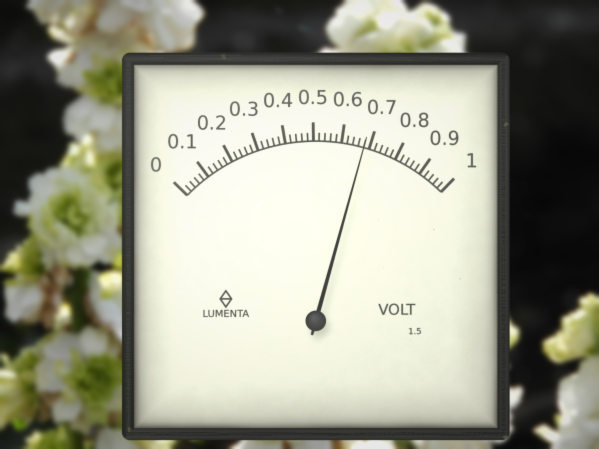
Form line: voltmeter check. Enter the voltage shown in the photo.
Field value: 0.68 V
